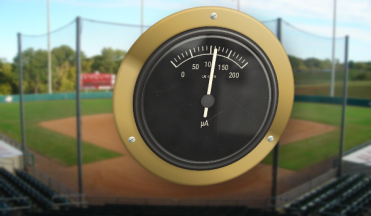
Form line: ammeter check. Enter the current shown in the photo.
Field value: 110 µA
